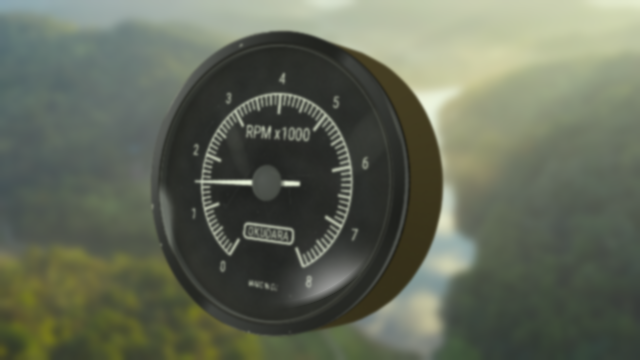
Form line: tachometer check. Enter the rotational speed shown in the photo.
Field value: 1500 rpm
